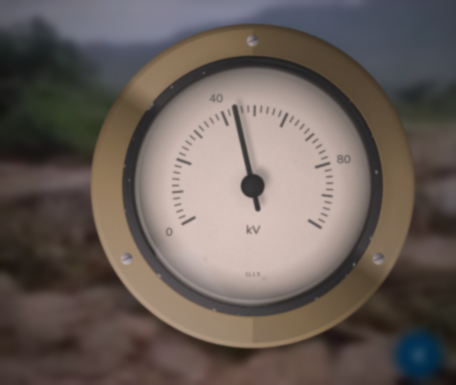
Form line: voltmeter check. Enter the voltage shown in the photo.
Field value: 44 kV
